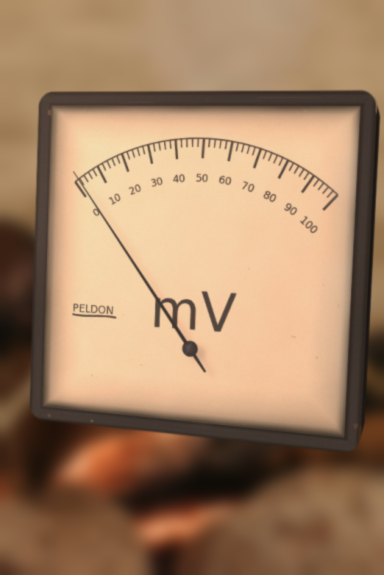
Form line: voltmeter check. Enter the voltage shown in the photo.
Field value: 2 mV
